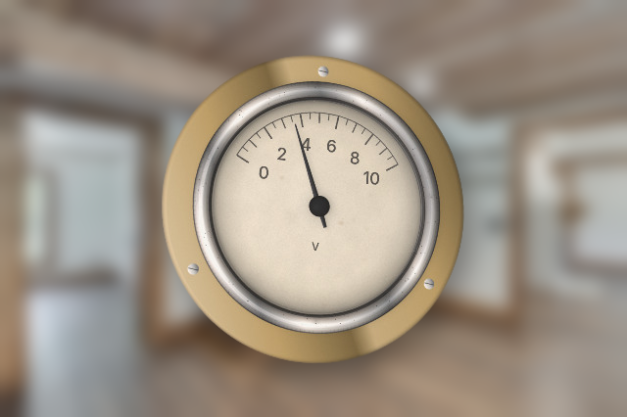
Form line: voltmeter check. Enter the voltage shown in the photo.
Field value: 3.5 V
